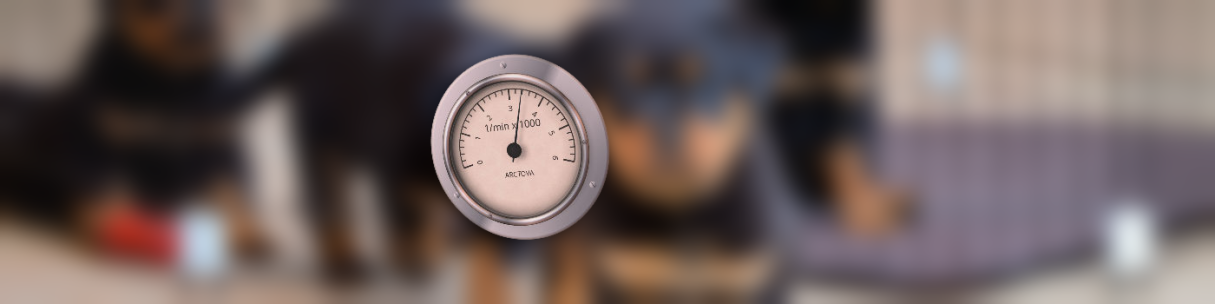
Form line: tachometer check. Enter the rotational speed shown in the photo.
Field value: 3400 rpm
